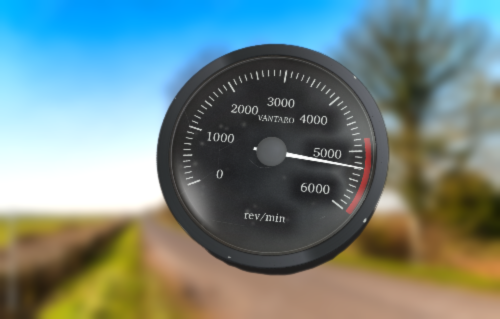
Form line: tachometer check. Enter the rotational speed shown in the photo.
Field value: 5300 rpm
